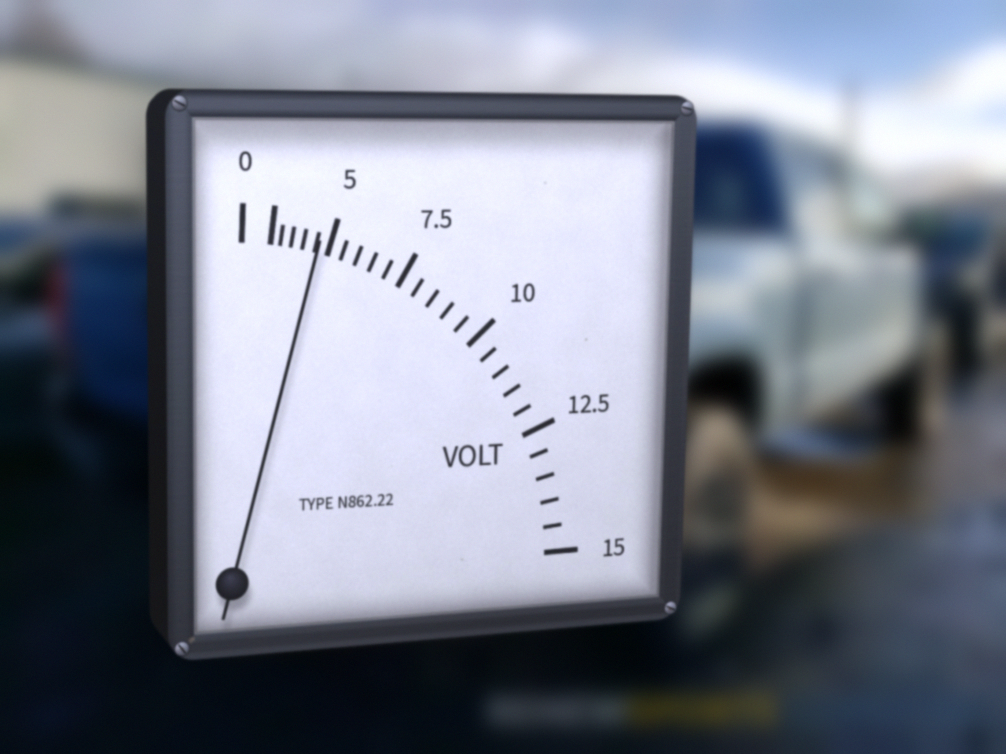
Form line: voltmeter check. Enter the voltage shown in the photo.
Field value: 4.5 V
